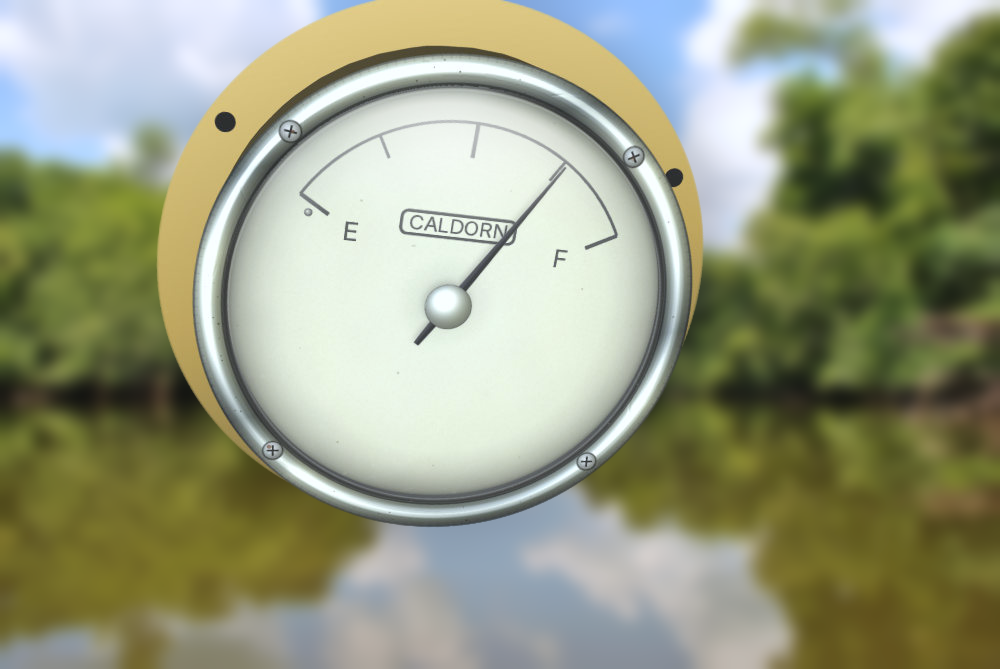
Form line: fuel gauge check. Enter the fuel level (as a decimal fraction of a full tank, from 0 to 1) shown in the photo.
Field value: 0.75
